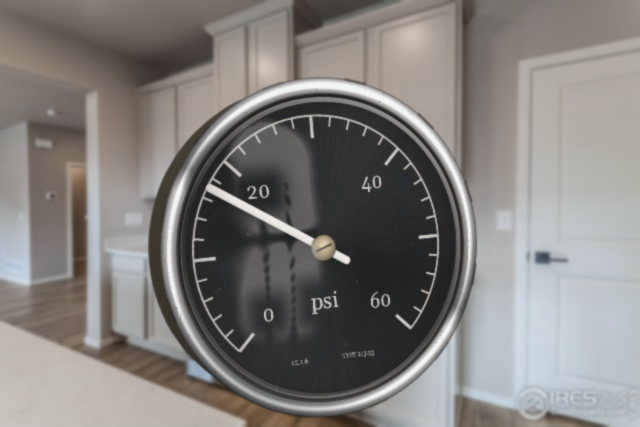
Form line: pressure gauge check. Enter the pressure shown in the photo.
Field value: 17 psi
